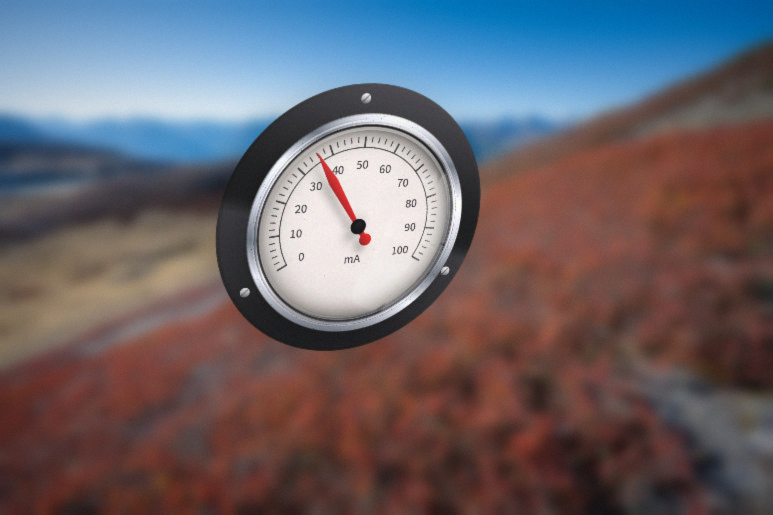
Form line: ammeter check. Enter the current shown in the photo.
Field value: 36 mA
